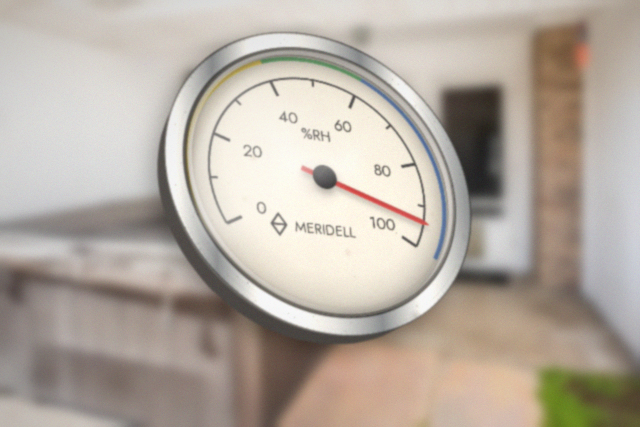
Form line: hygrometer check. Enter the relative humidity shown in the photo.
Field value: 95 %
